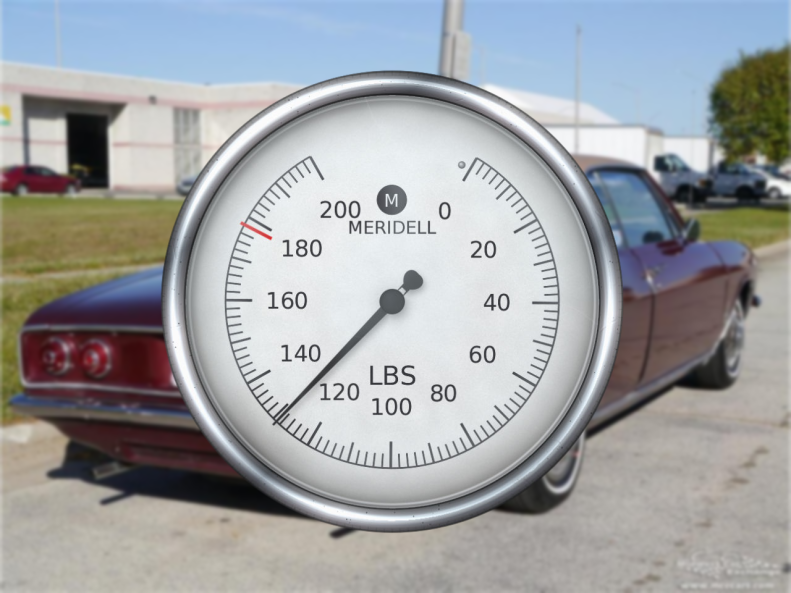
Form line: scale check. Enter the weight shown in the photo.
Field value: 129 lb
